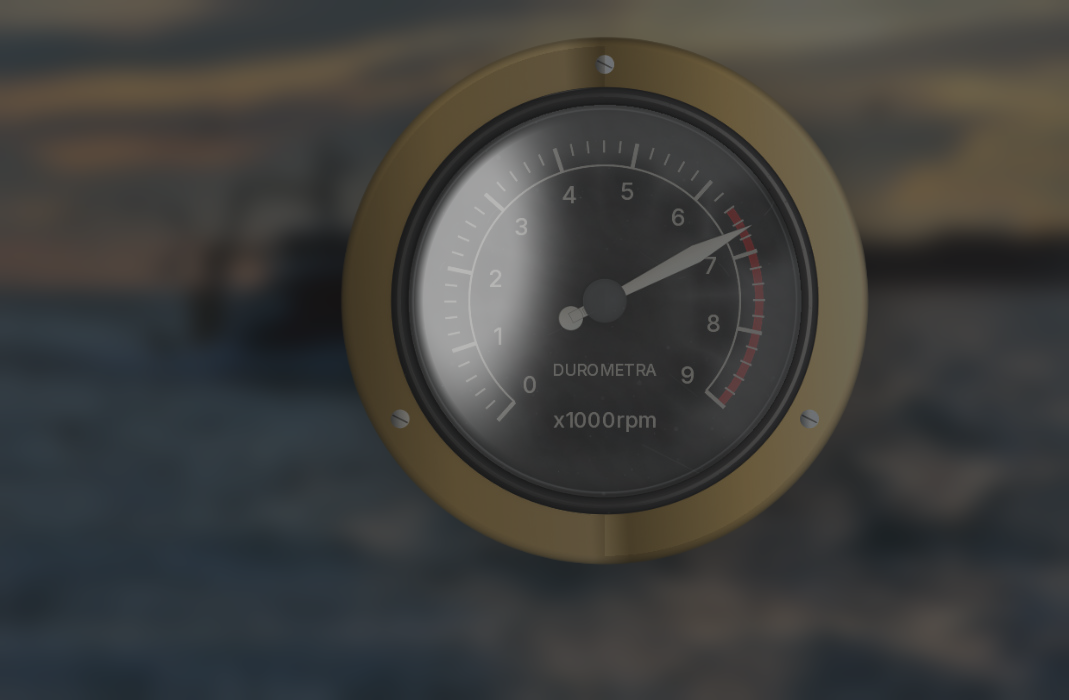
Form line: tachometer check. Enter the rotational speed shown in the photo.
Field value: 6700 rpm
